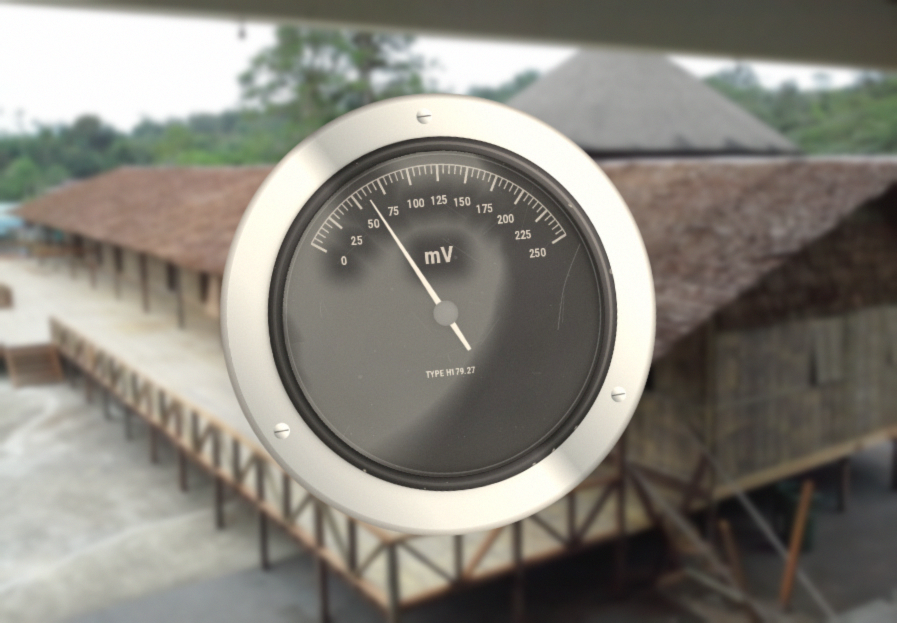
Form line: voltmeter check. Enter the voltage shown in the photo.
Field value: 60 mV
